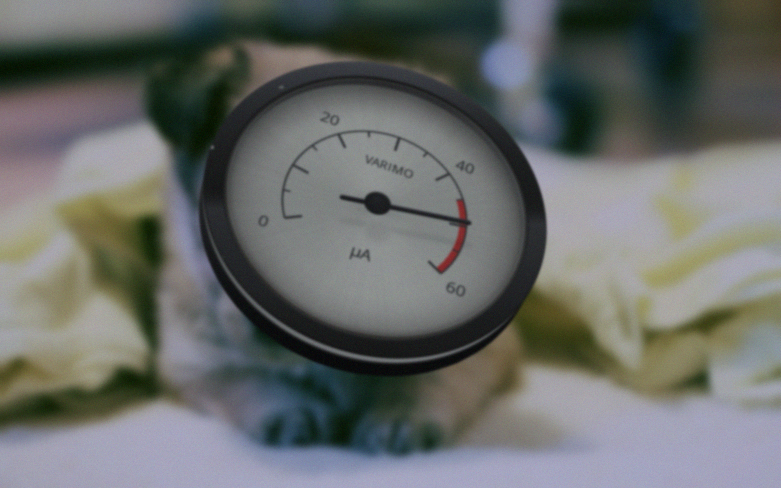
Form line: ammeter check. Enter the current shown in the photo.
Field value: 50 µA
